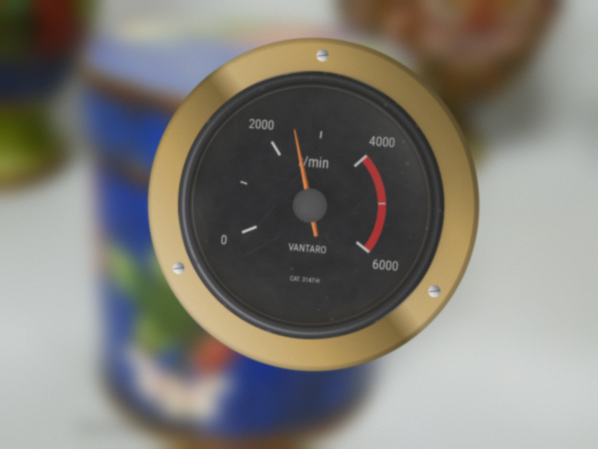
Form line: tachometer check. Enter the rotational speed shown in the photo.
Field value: 2500 rpm
